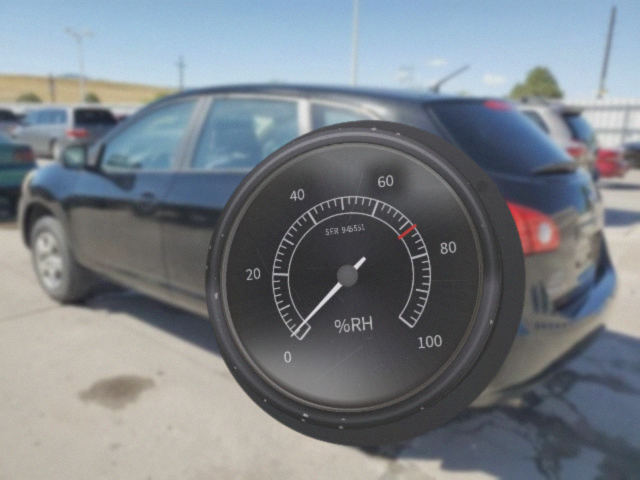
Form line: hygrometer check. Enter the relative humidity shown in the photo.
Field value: 2 %
